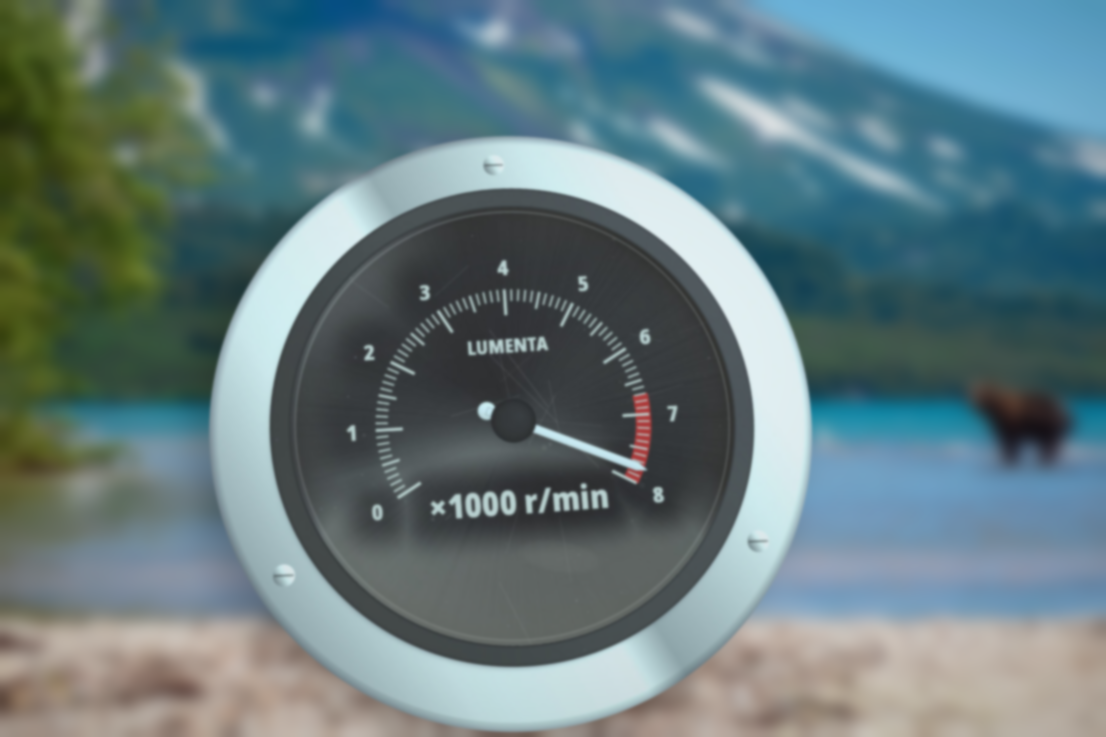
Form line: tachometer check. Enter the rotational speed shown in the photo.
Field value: 7800 rpm
